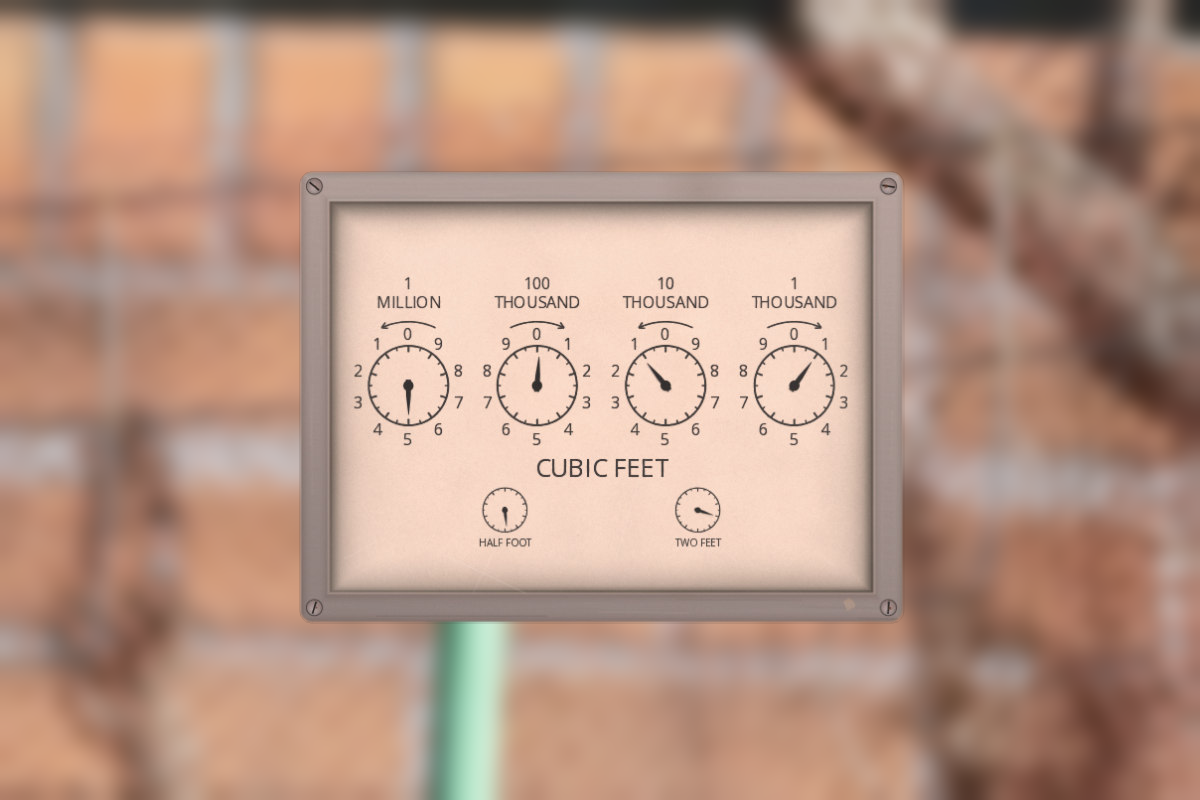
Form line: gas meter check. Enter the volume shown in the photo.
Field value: 501100 ft³
